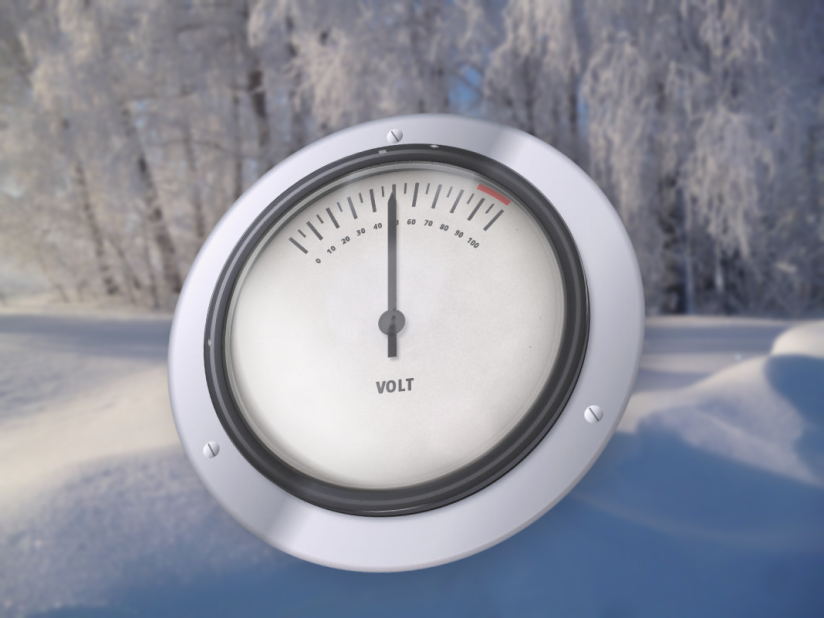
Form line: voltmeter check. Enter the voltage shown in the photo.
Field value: 50 V
